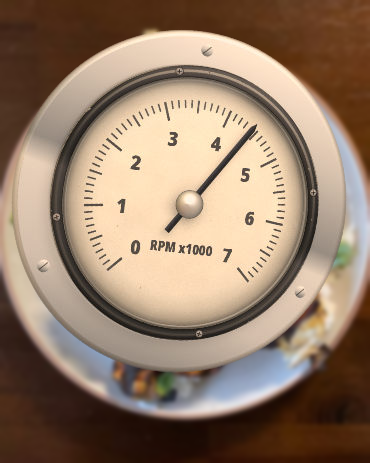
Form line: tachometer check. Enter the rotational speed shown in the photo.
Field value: 4400 rpm
